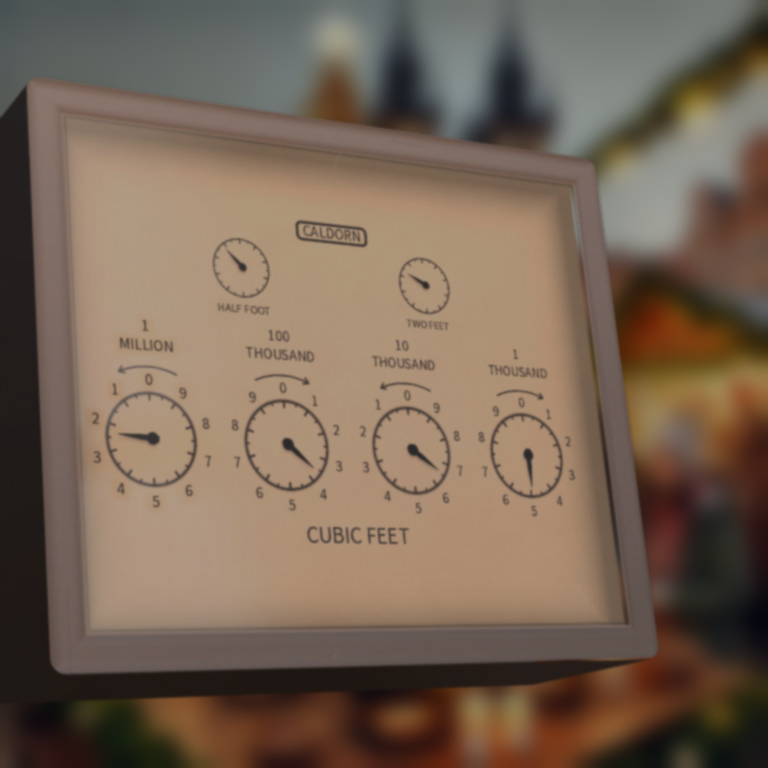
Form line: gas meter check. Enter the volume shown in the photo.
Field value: 236500 ft³
